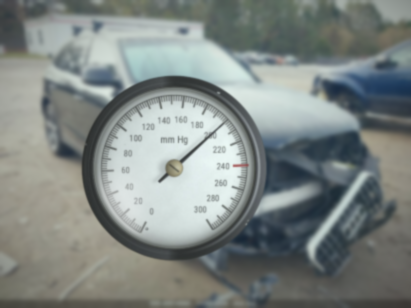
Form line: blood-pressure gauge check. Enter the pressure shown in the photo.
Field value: 200 mmHg
